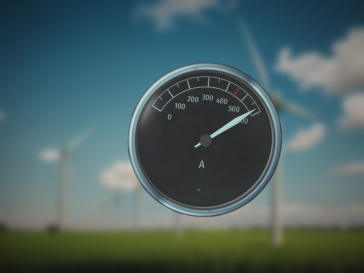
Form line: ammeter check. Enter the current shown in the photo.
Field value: 575 A
